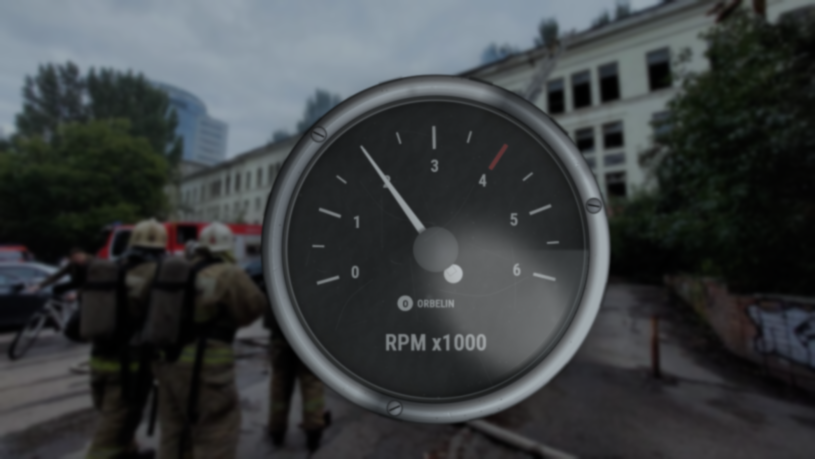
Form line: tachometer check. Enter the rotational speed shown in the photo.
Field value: 2000 rpm
